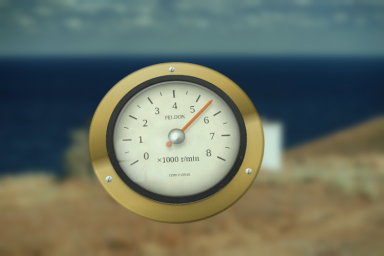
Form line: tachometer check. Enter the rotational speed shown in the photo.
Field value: 5500 rpm
